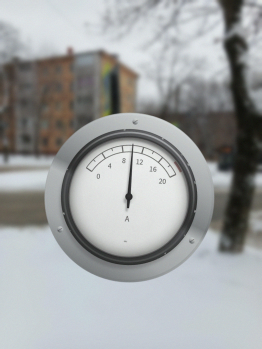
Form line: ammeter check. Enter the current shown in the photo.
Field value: 10 A
